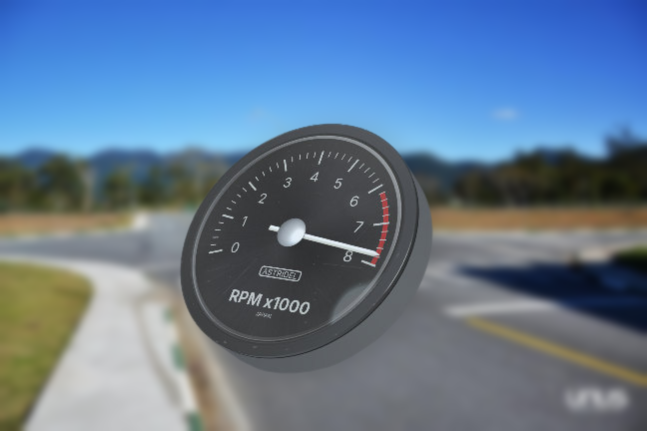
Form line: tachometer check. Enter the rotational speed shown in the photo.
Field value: 7800 rpm
